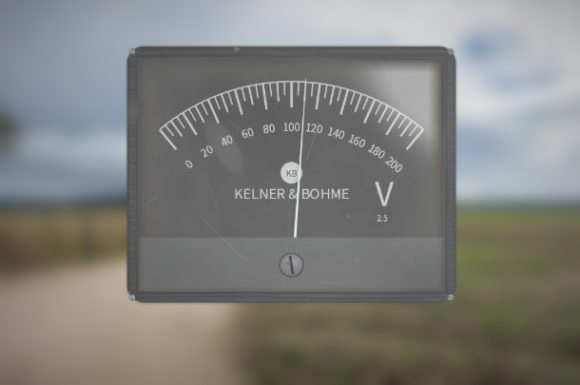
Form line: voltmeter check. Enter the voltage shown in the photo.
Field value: 110 V
